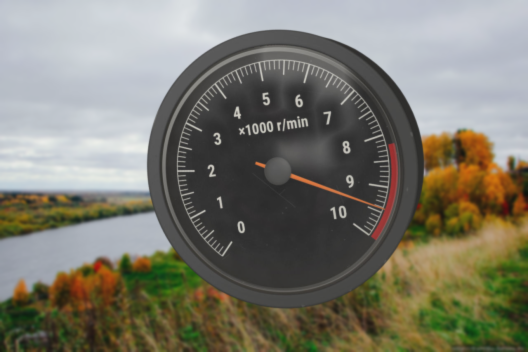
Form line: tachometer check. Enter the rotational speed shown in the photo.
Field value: 9400 rpm
